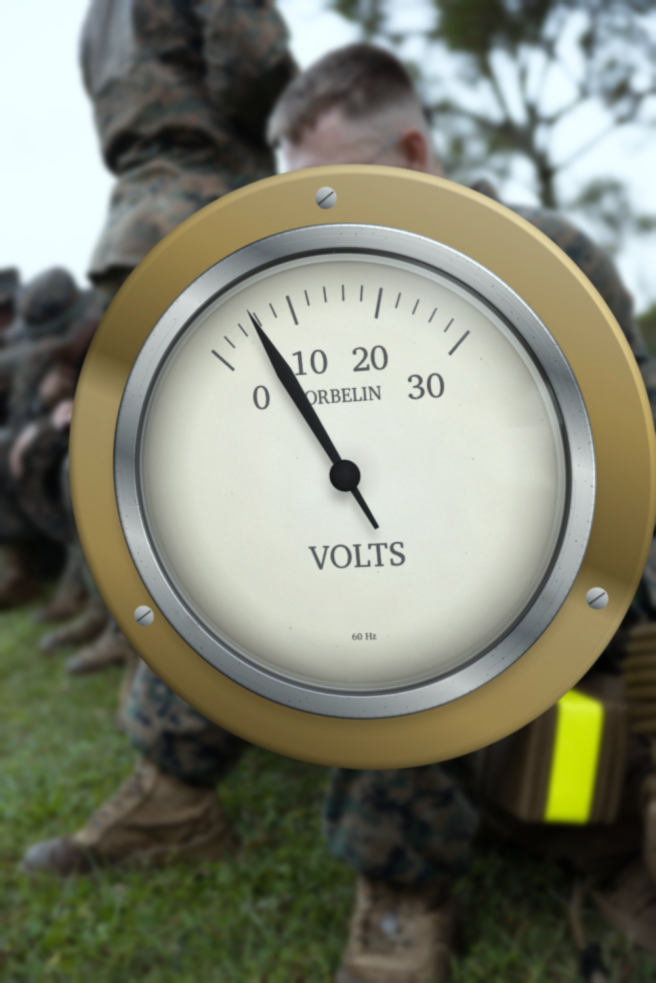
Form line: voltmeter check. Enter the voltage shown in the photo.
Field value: 6 V
